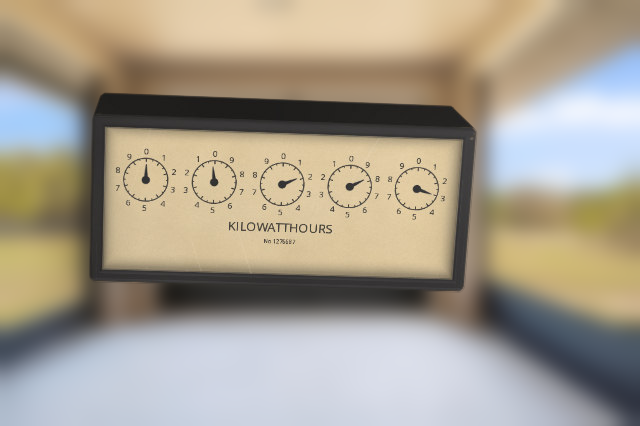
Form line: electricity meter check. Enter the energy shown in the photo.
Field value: 183 kWh
